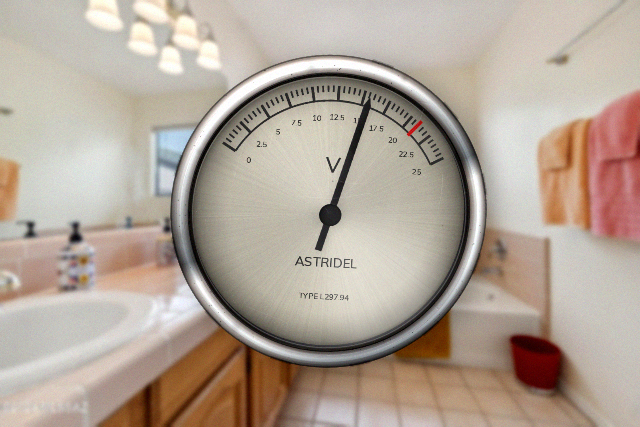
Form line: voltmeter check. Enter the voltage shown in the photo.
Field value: 15.5 V
